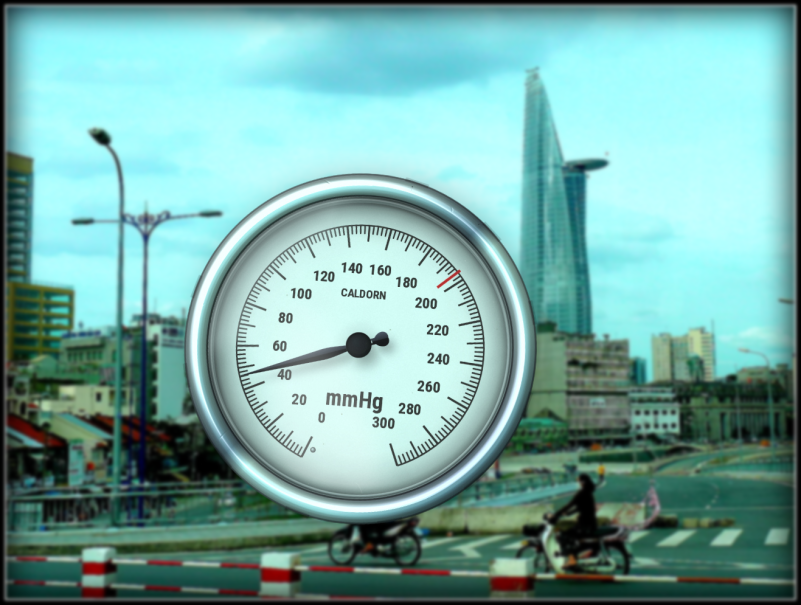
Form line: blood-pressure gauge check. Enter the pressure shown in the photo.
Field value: 46 mmHg
